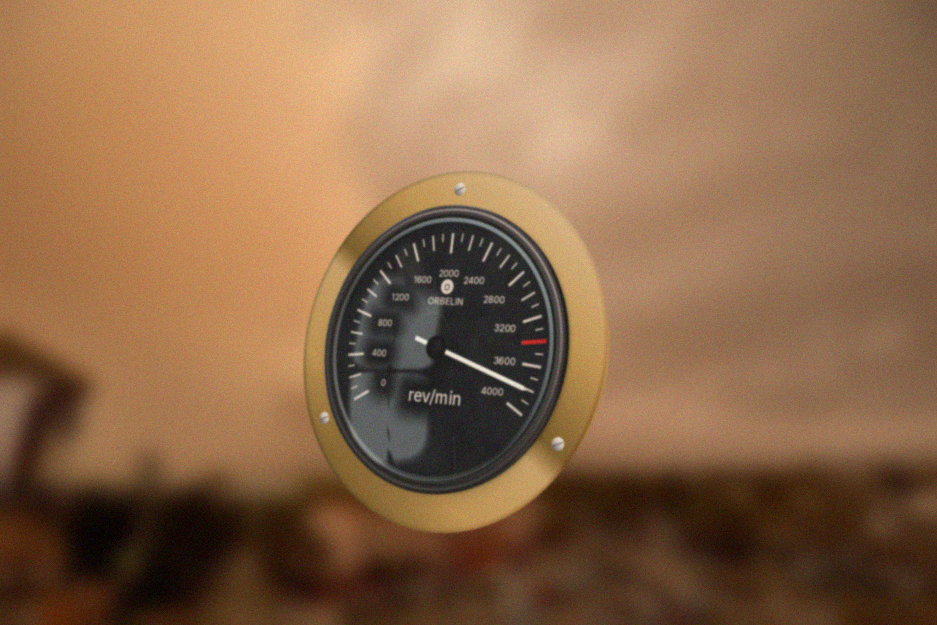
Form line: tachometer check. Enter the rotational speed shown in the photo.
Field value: 3800 rpm
